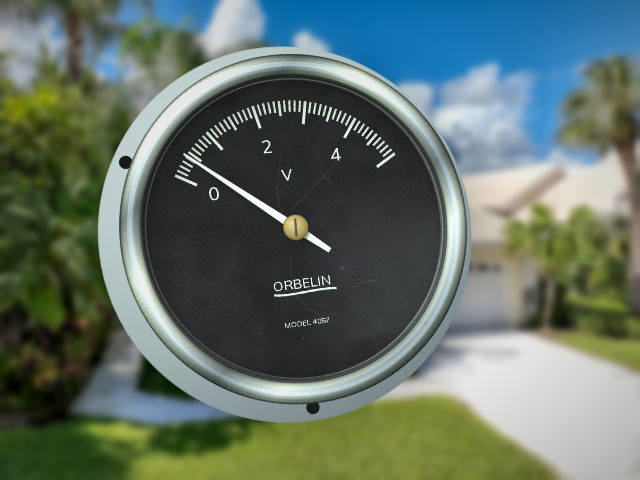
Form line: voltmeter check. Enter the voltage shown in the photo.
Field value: 0.4 V
